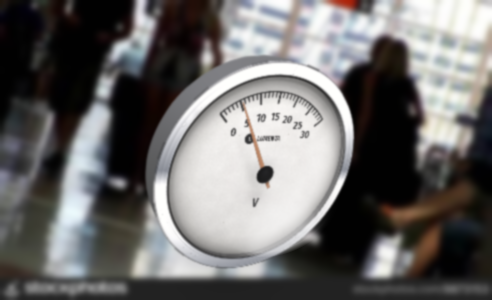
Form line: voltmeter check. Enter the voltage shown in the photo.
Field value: 5 V
